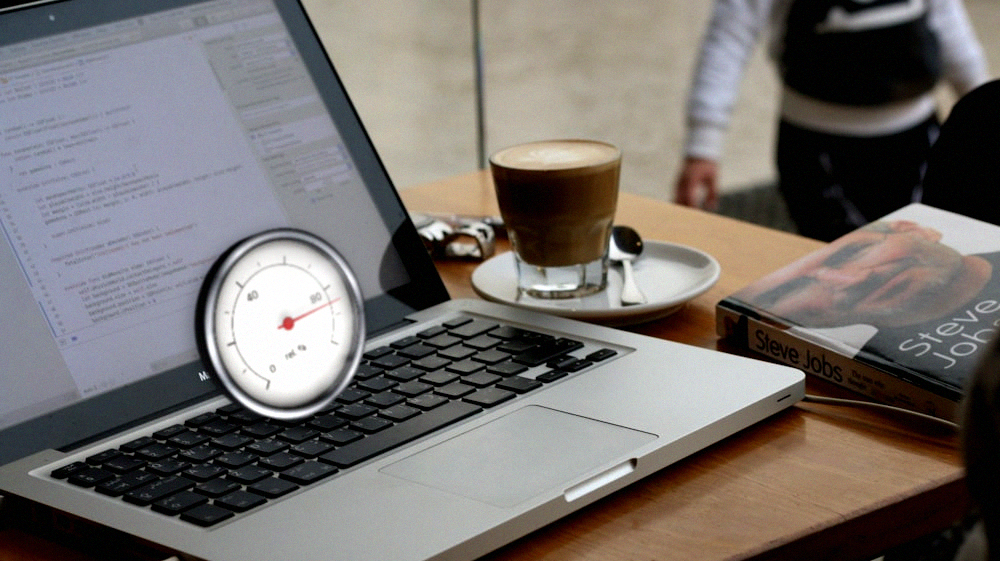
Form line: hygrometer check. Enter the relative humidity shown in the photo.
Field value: 85 %
